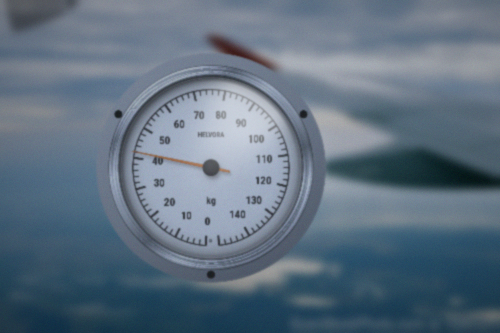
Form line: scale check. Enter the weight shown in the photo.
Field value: 42 kg
